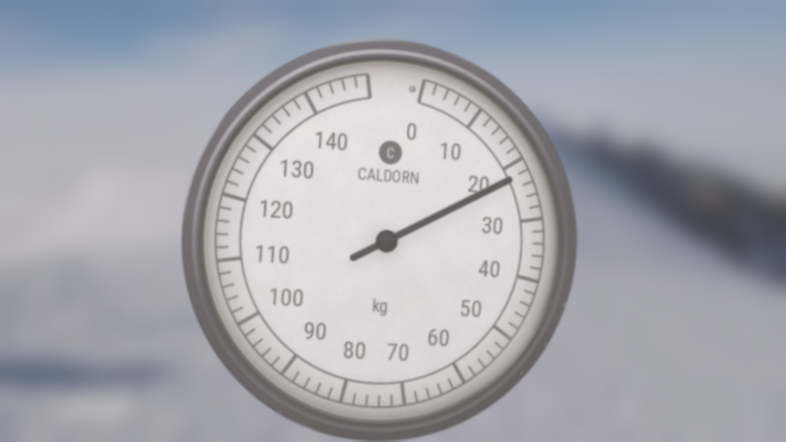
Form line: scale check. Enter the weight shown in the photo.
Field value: 22 kg
